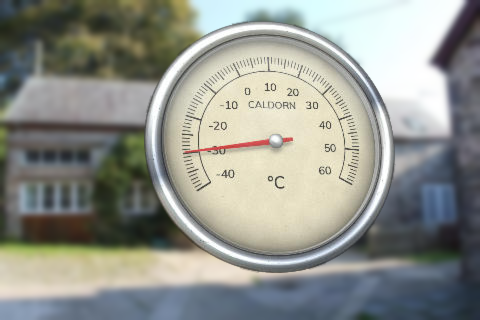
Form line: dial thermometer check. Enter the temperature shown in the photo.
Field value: -30 °C
